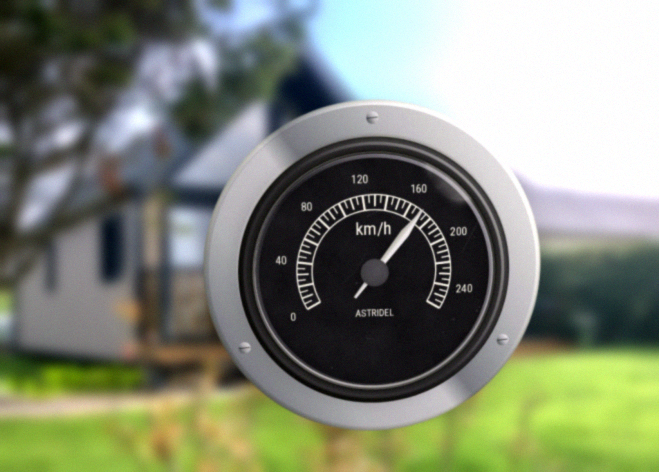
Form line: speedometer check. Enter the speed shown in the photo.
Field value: 170 km/h
